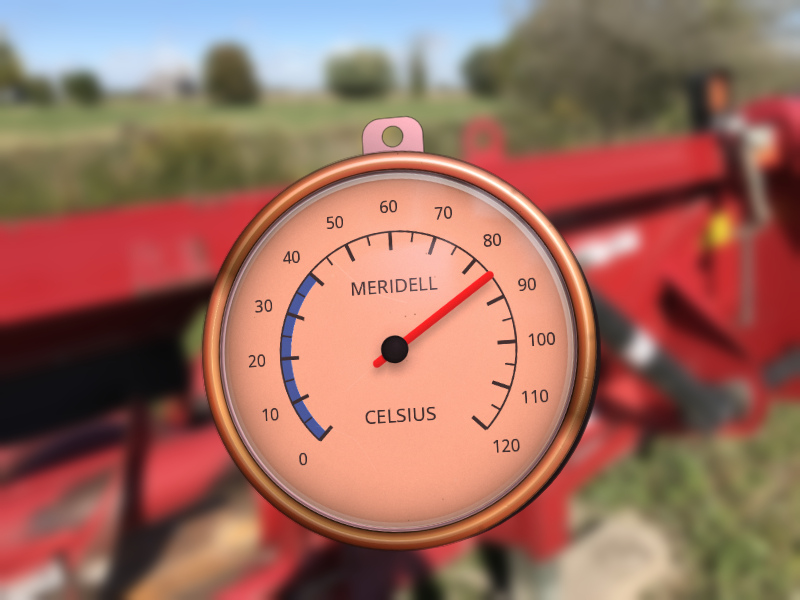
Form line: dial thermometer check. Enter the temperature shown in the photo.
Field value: 85 °C
